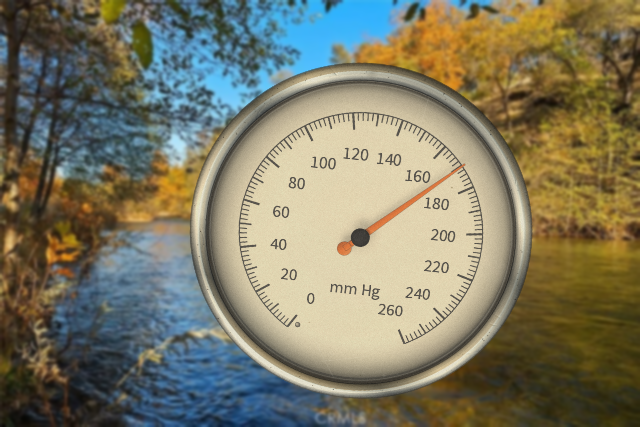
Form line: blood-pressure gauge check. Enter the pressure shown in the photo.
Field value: 170 mmHg
